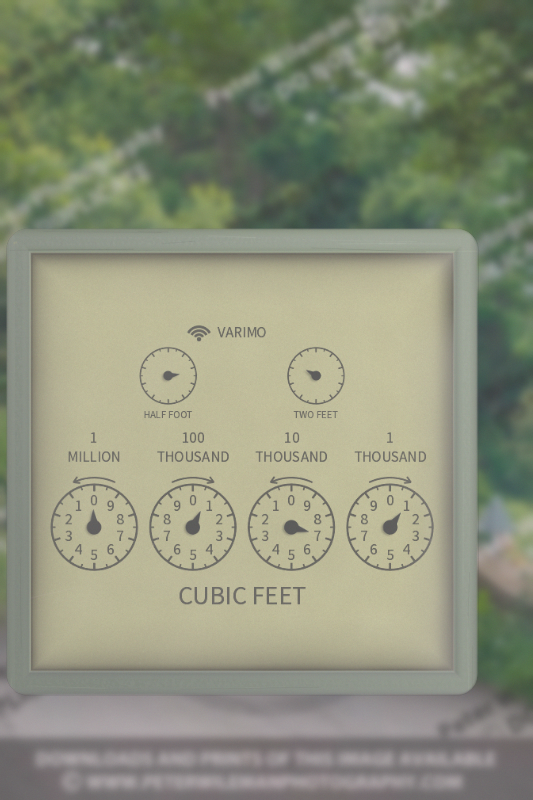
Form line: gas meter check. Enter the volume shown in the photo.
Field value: 7100 ft³
